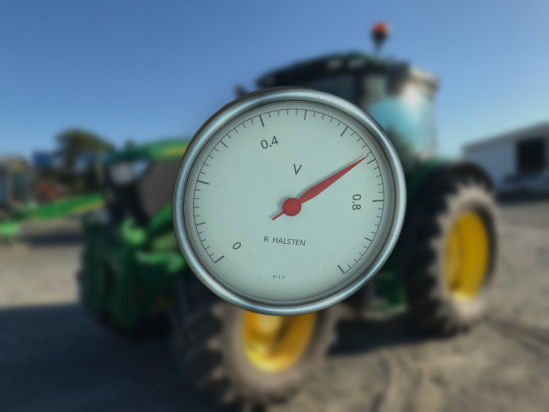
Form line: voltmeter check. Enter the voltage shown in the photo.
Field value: 0.68 V
